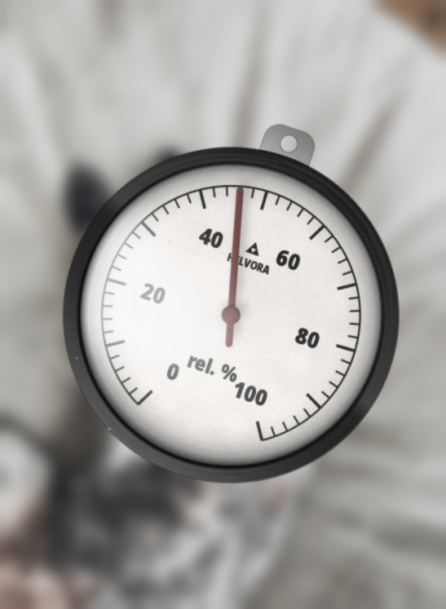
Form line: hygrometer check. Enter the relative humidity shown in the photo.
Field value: 46 %
